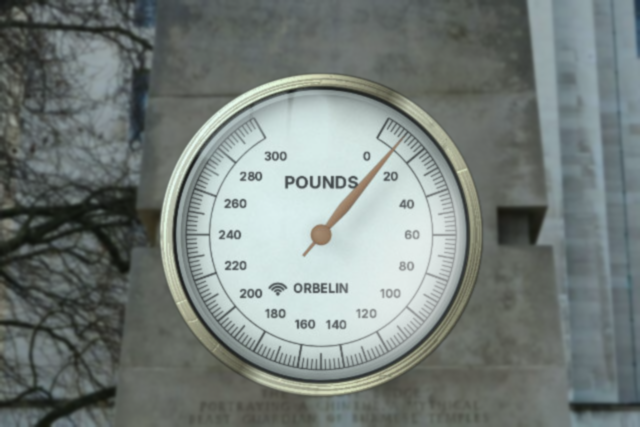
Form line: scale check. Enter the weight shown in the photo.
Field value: 10 lb
